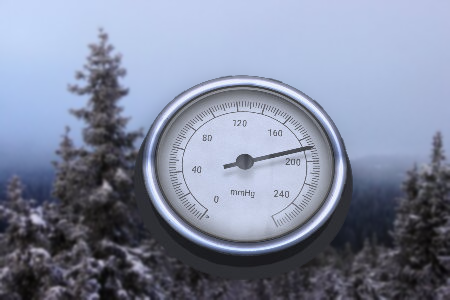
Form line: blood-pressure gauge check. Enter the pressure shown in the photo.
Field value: 190 mmHg
